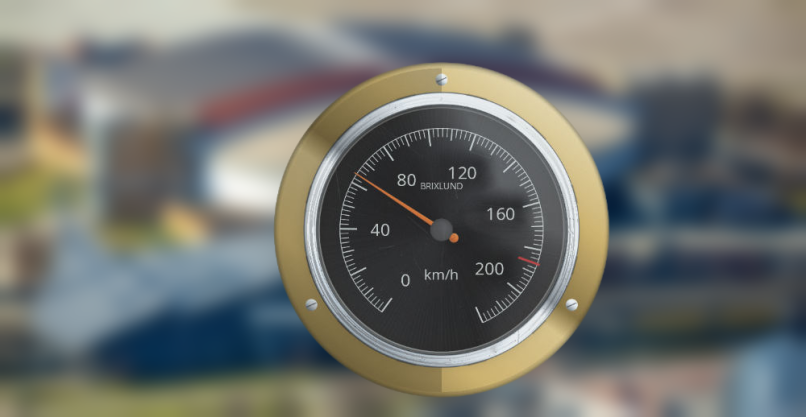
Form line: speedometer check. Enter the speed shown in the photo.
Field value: 64 km/h
